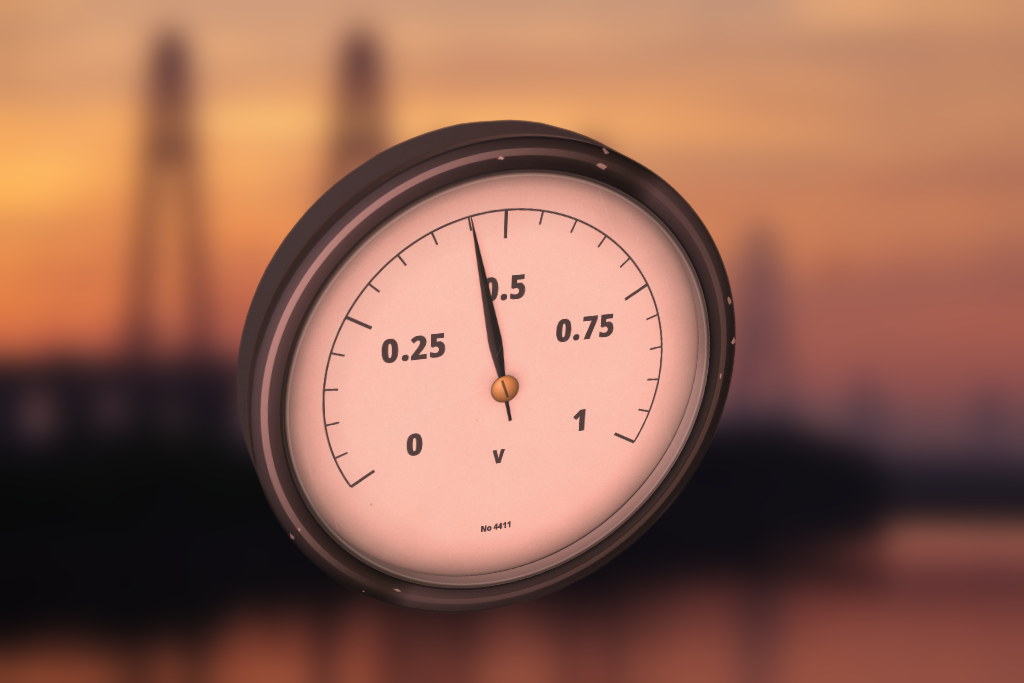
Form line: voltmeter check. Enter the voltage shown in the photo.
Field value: 0.45 V
